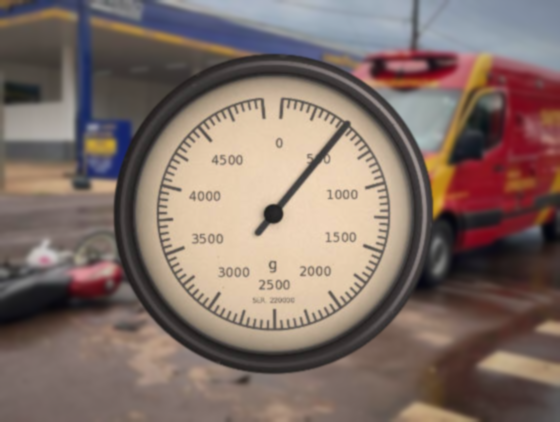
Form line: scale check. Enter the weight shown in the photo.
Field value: 500 g
